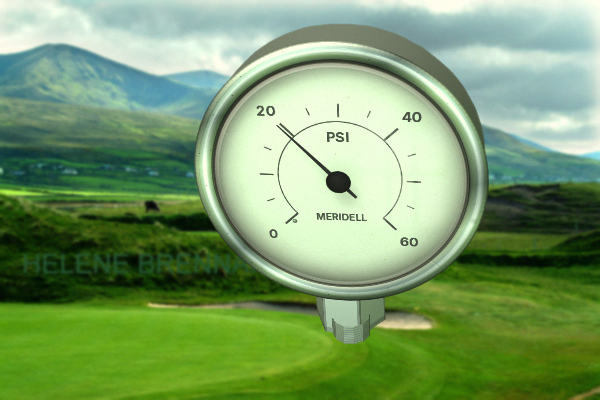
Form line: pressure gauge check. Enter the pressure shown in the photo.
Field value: 20 psi
